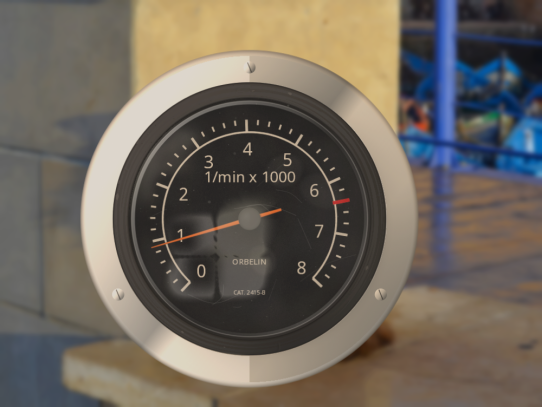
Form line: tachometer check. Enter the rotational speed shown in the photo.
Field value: 900 rpm
